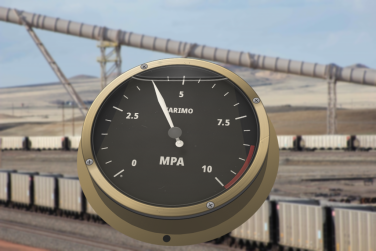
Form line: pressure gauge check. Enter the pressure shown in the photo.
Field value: 4 MPa
